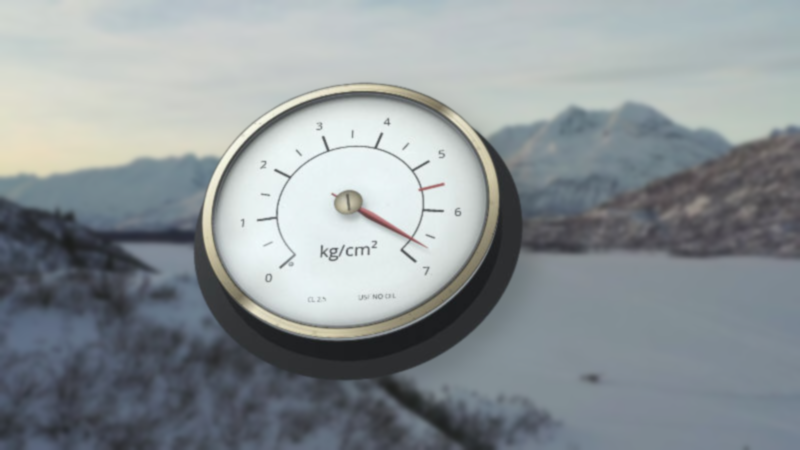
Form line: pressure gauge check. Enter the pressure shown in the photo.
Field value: 6.75 kg/cm²
